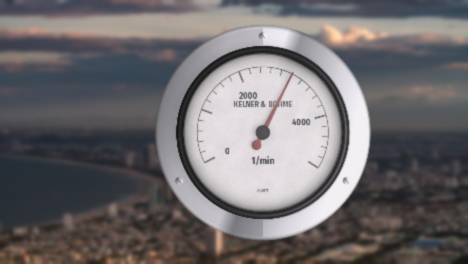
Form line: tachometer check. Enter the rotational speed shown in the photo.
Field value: 3000 rpm
